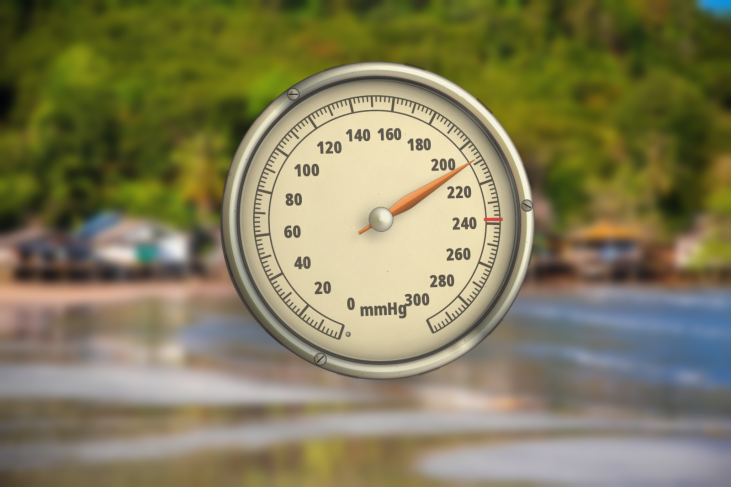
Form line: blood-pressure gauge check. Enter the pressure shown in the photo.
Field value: 208 mmHg
